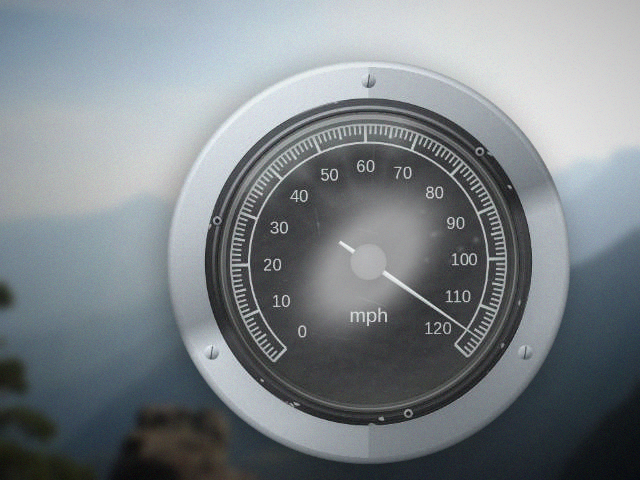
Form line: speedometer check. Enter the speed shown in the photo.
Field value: 116 mph
